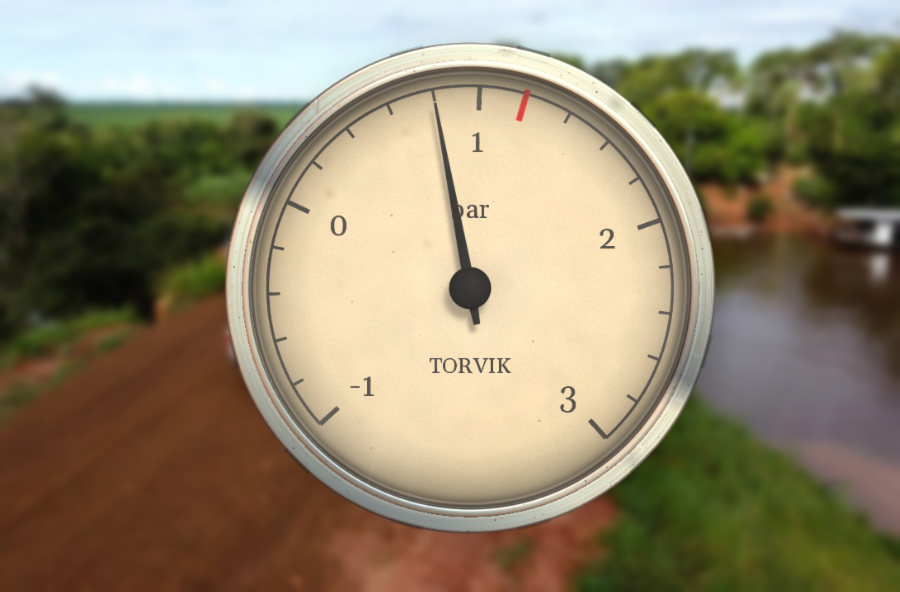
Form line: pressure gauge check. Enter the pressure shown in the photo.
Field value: 0.8 bar
